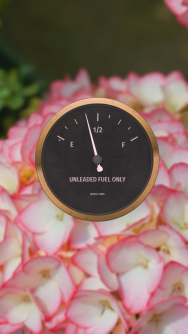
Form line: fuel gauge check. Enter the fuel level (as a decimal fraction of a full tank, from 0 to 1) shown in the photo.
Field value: 0.375
